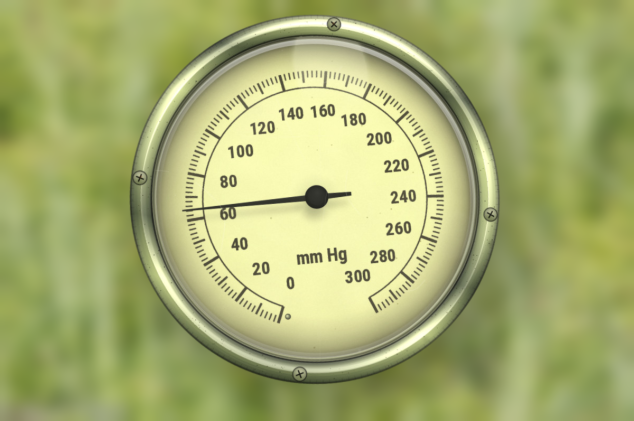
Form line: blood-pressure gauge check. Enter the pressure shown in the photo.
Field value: 64 mmHg
